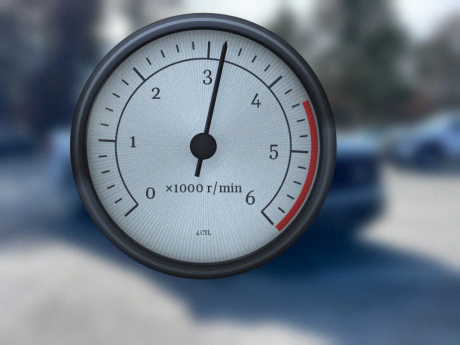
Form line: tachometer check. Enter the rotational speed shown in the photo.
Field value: 3200 rpm
